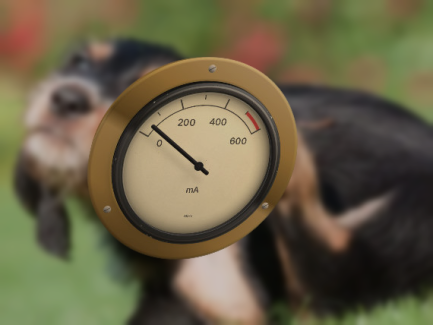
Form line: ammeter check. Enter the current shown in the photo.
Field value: 50 mA
